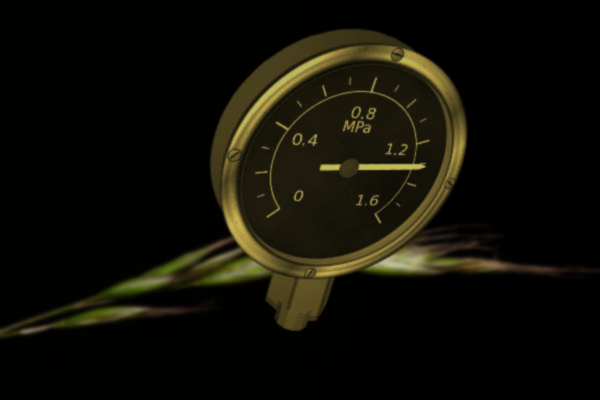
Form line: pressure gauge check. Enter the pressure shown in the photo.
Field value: 1.3 MPa
